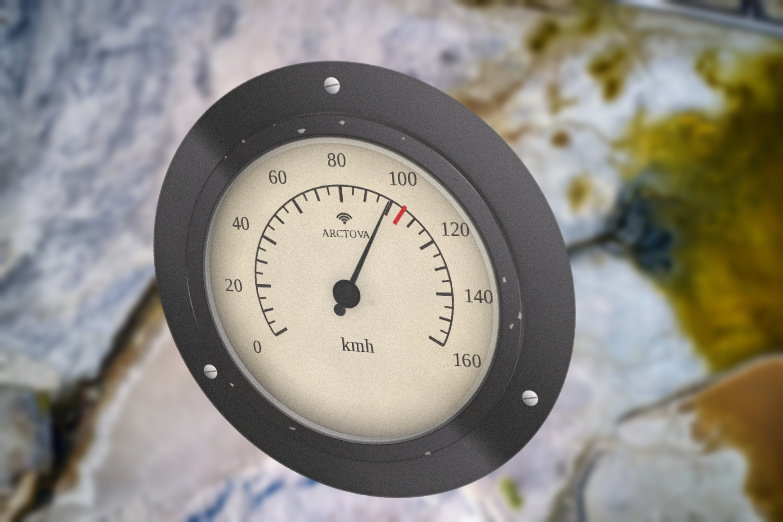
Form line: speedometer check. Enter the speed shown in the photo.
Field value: 100 km/h
